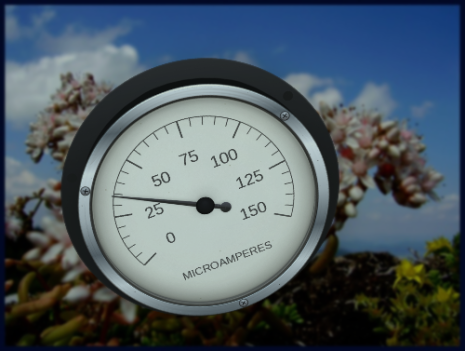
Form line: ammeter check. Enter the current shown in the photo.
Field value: 35 µA
